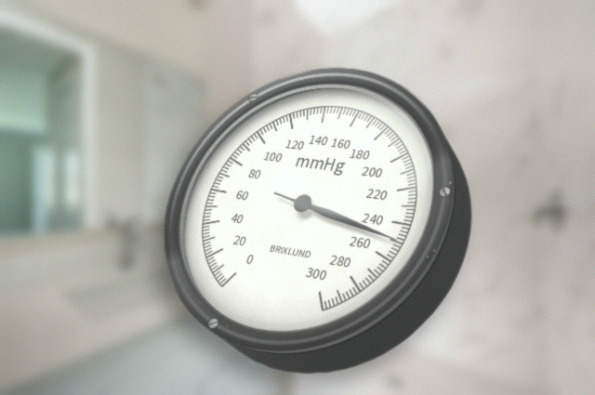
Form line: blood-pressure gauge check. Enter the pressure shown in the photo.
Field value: 250 mmHg
